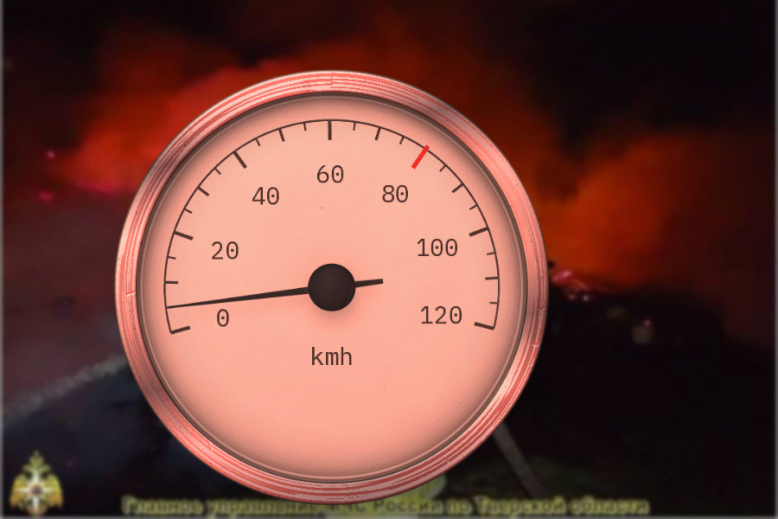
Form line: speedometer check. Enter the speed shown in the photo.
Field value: 5 km/h
